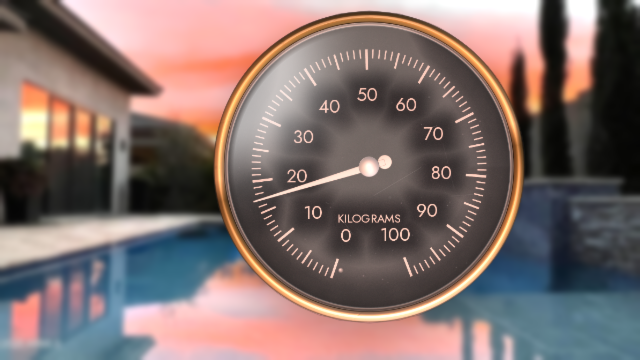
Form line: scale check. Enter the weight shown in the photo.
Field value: 17 kg
